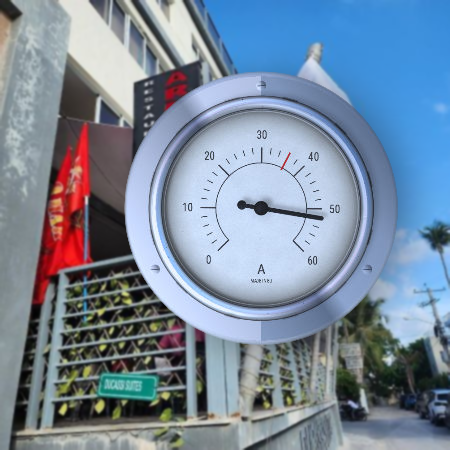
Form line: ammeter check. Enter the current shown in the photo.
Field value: 52 A
